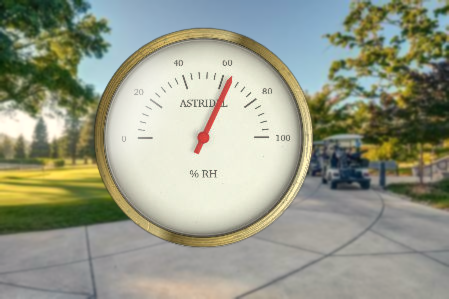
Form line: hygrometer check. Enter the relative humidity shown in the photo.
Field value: 64 %
